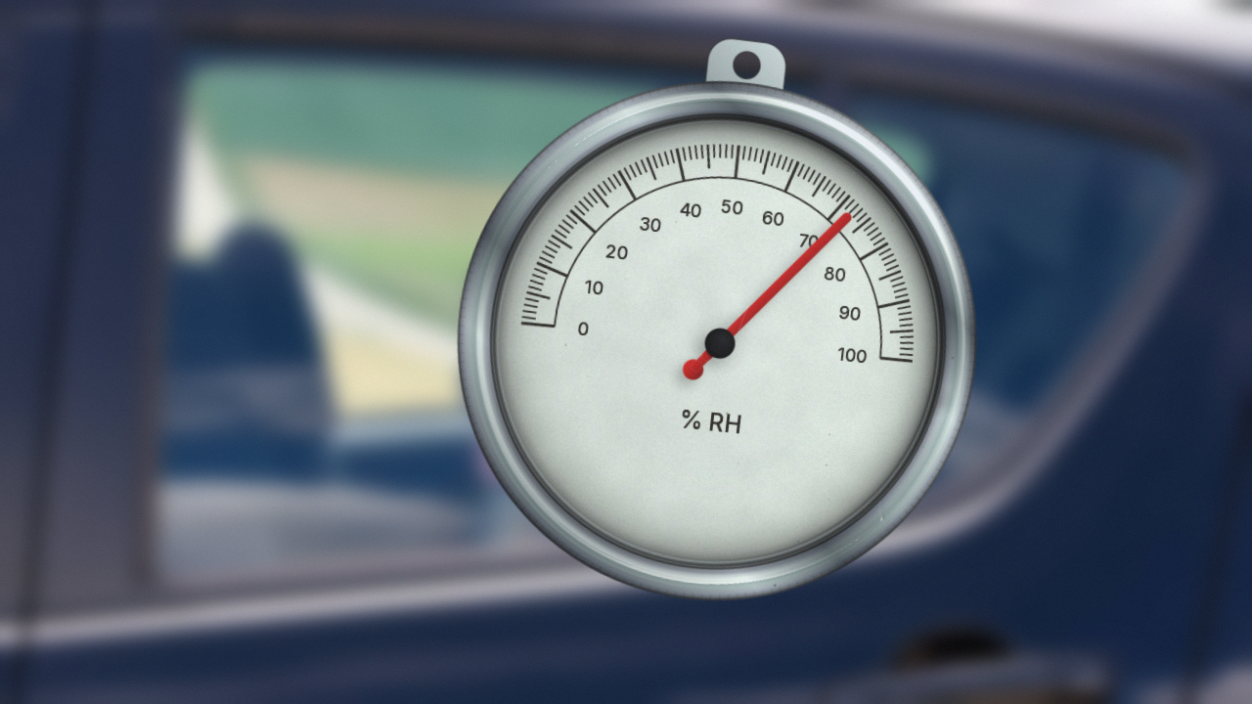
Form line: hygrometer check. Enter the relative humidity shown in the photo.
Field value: 72 %
